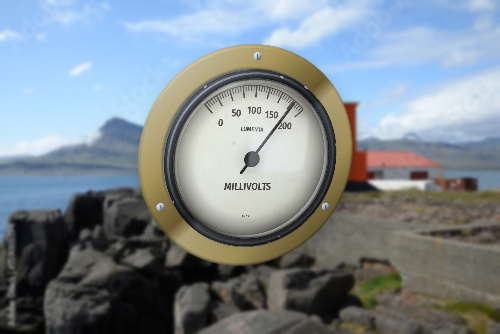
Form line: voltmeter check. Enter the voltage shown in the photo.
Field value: 175 mV
